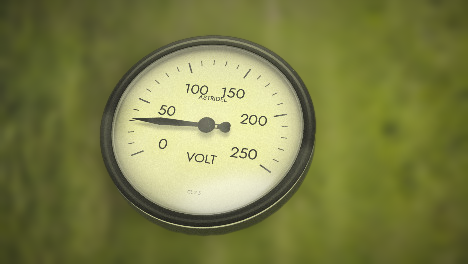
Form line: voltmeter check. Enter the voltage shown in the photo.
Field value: 30 V
